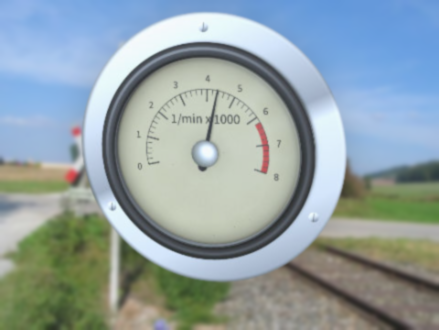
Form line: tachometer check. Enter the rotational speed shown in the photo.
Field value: 4400 rpm
